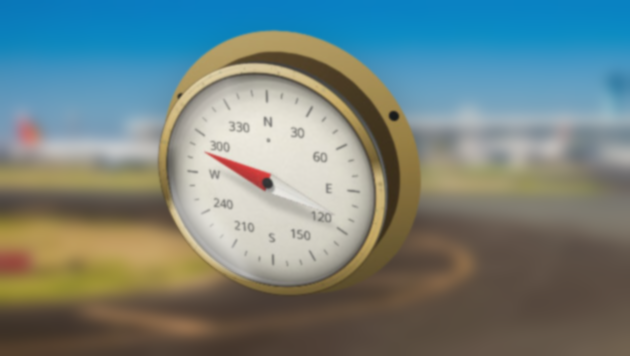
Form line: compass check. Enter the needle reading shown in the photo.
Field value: 290 °
